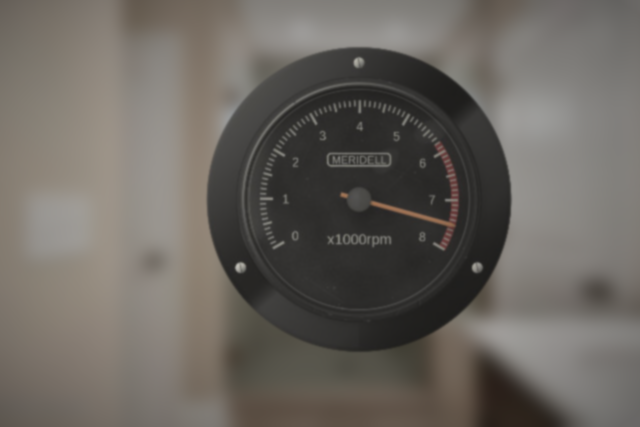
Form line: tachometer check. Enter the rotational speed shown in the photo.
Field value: 7500 rpm
